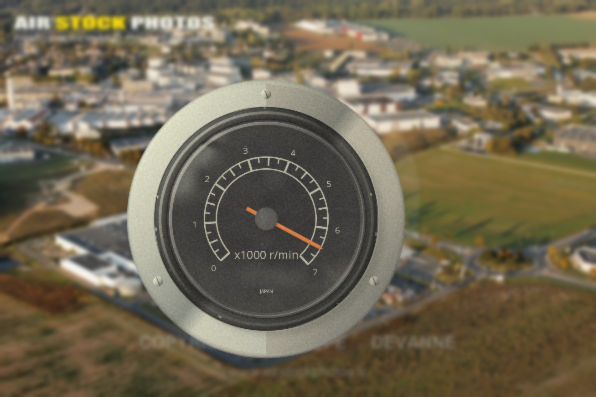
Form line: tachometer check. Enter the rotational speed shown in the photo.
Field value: 6500 rpm
